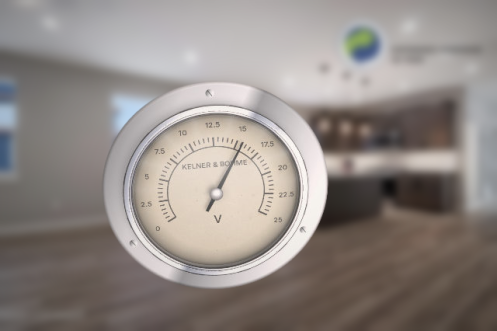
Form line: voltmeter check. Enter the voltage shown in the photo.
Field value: 15.5 V
